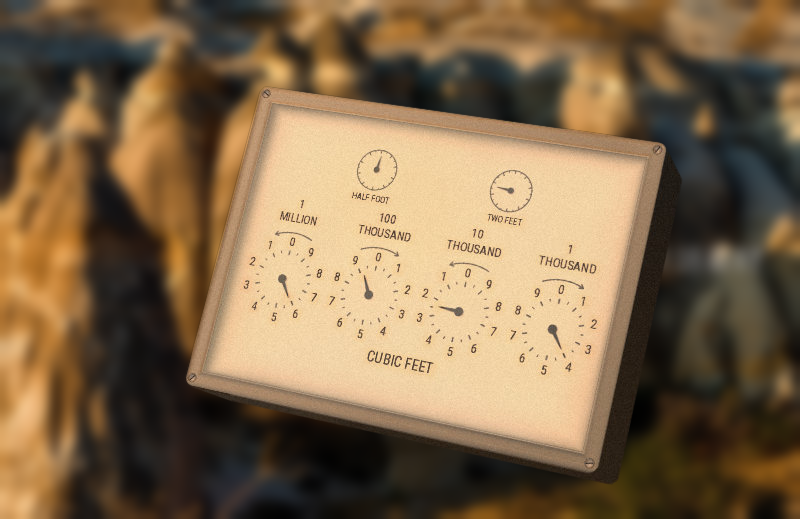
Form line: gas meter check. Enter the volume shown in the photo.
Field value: 592400 ft³
